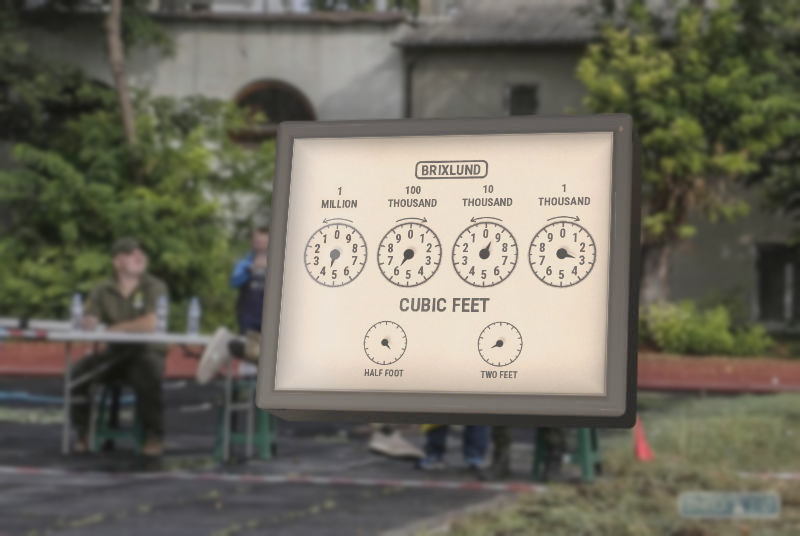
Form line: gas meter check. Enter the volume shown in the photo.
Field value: 459300 ft³
